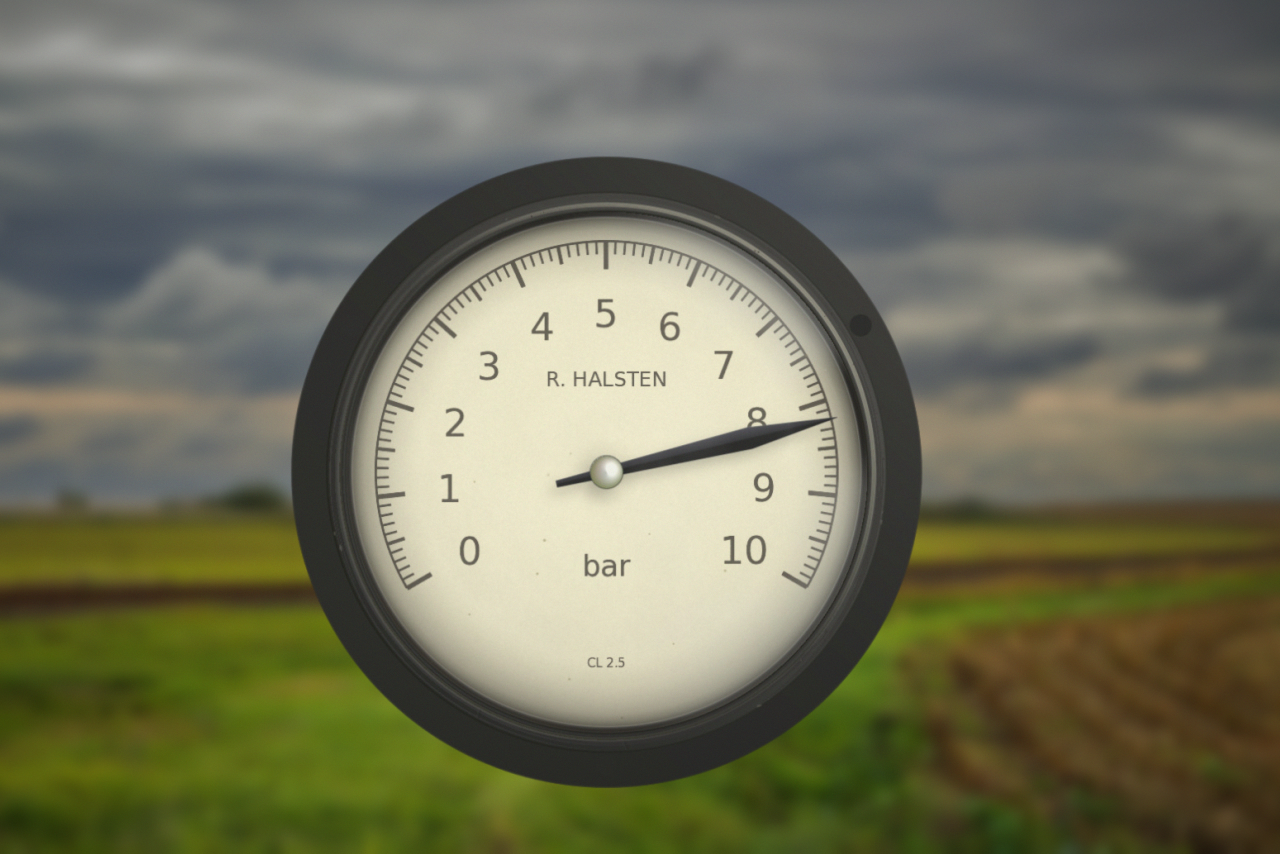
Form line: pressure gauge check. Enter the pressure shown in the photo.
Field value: 8.2 bar
